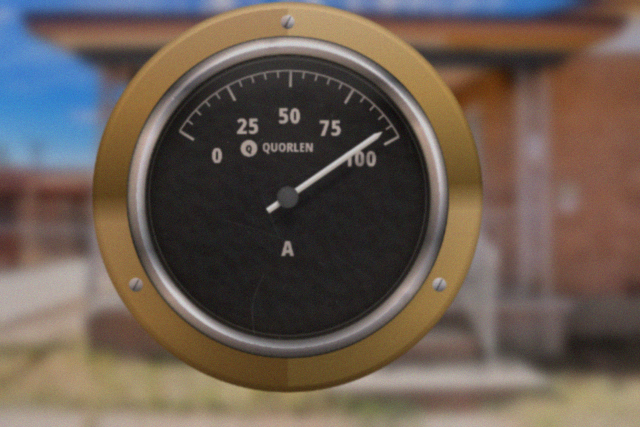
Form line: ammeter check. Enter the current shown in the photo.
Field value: 95 A
